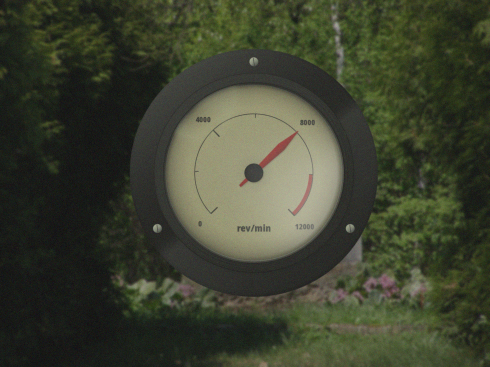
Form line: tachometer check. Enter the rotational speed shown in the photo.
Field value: 8000 rpm
